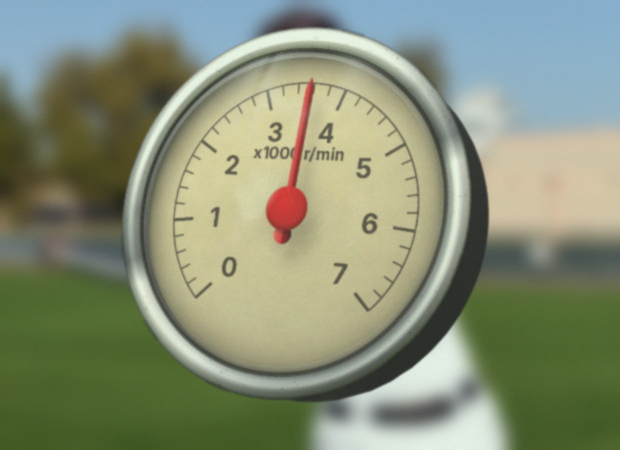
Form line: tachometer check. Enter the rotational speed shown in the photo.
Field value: 3600 rpm
